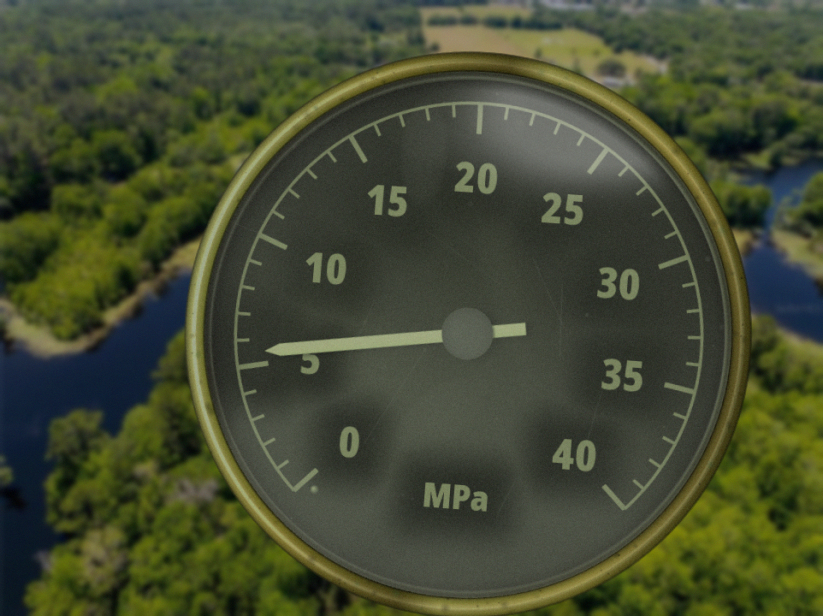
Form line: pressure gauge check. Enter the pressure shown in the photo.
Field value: 5.5 MPa
